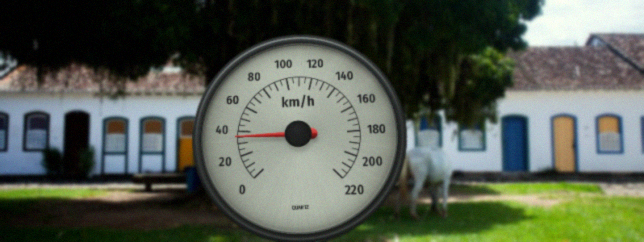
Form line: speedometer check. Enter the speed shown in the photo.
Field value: 35 km/h
